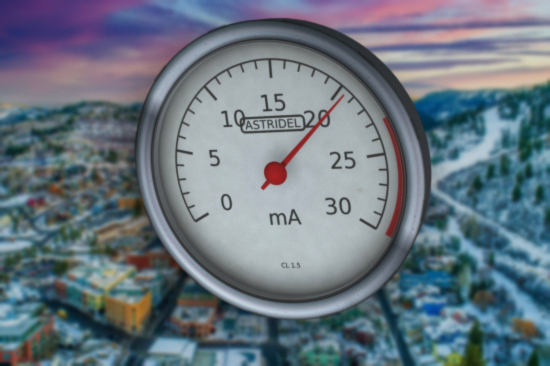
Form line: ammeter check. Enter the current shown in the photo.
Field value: 20.5 mA
